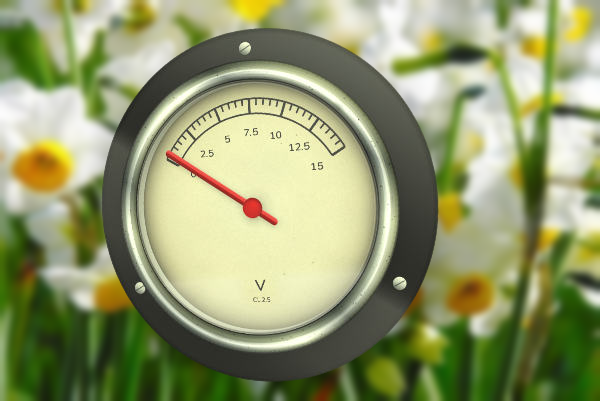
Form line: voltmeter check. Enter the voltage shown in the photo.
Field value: 0.5 V
